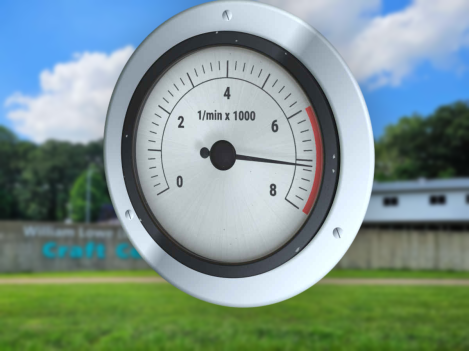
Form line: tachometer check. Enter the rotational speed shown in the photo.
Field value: 7100 rpm
